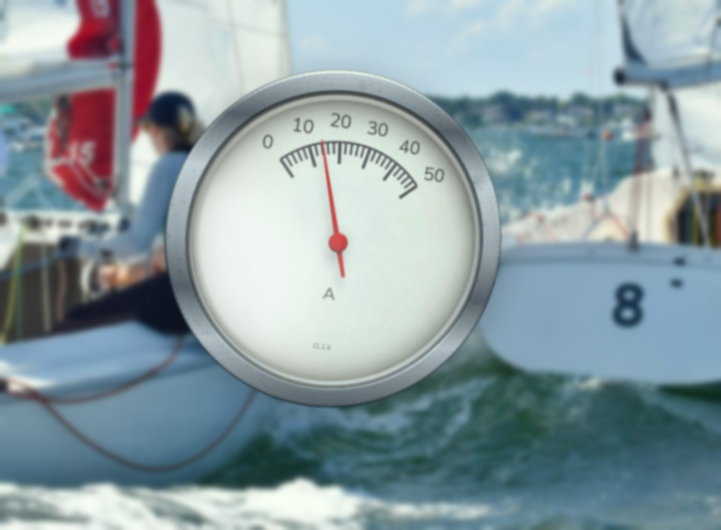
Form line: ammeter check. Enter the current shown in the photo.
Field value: 14 A
